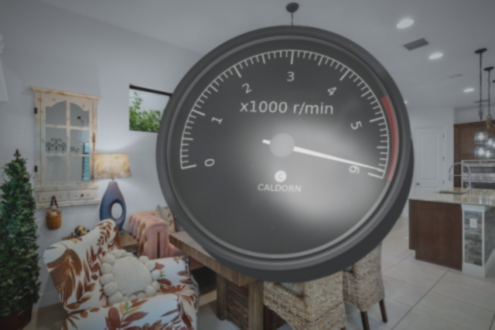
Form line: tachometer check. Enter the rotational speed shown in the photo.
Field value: 5900 rpm
